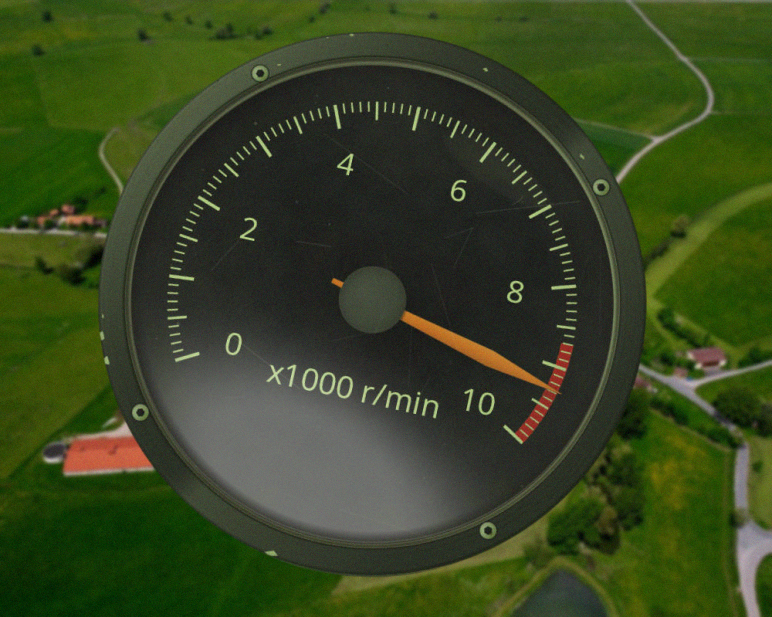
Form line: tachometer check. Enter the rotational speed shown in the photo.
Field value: 9300 rpm
